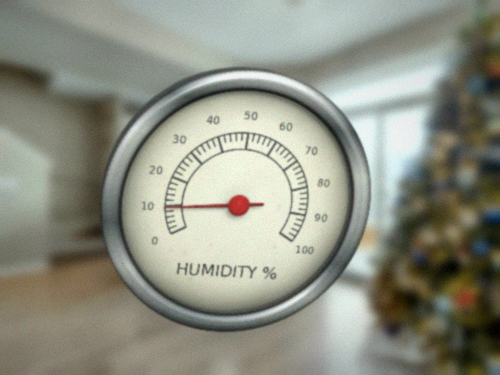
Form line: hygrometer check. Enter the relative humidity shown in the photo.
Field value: 10 %
